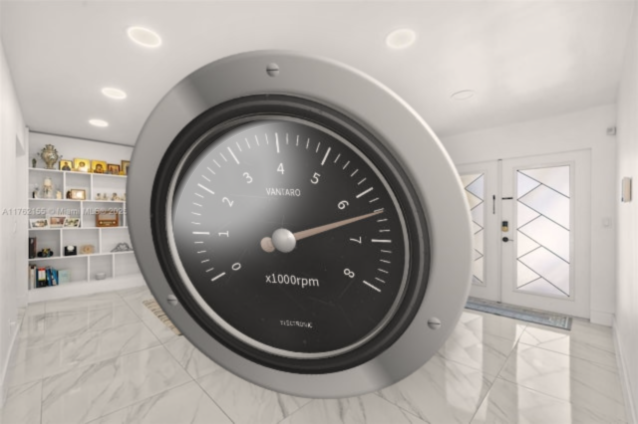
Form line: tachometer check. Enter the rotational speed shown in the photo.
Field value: 6400 rpm
